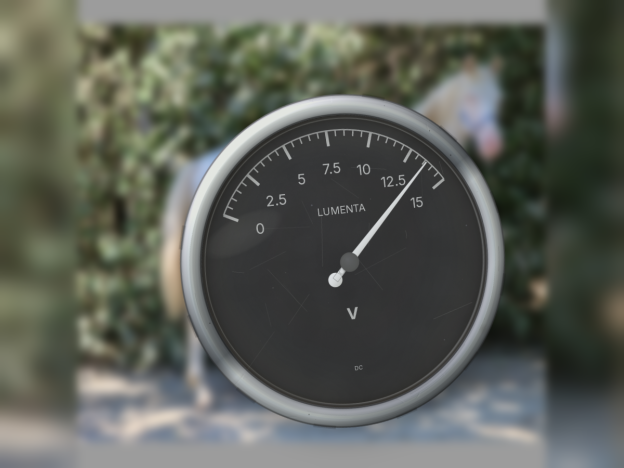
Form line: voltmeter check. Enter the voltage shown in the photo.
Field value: 13.5 V
